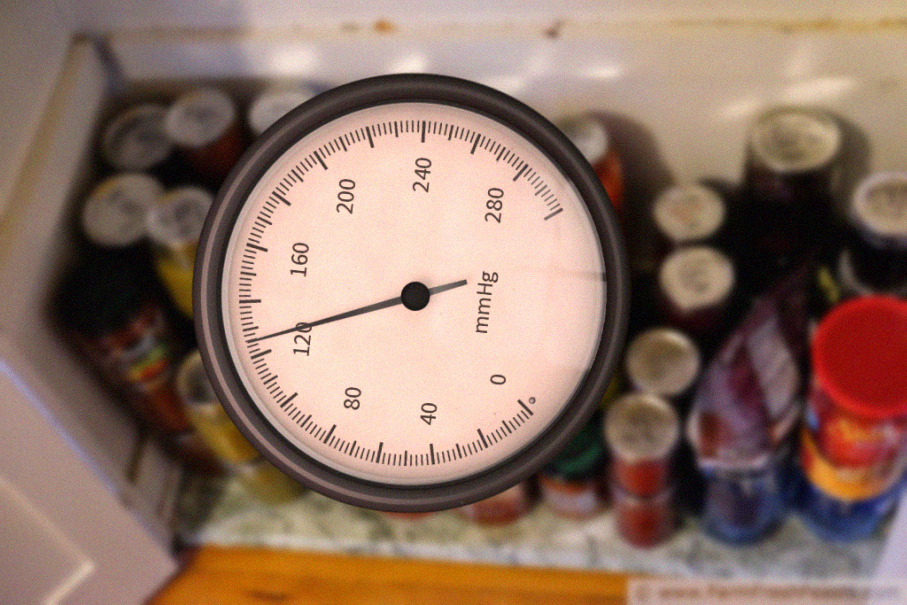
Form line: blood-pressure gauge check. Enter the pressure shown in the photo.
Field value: 126 mmHg
